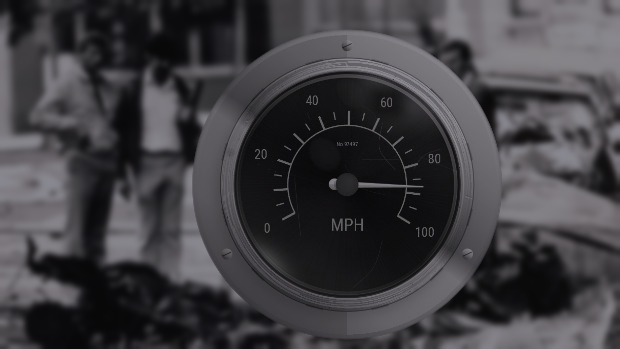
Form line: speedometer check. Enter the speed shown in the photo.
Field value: 87.5 mph
